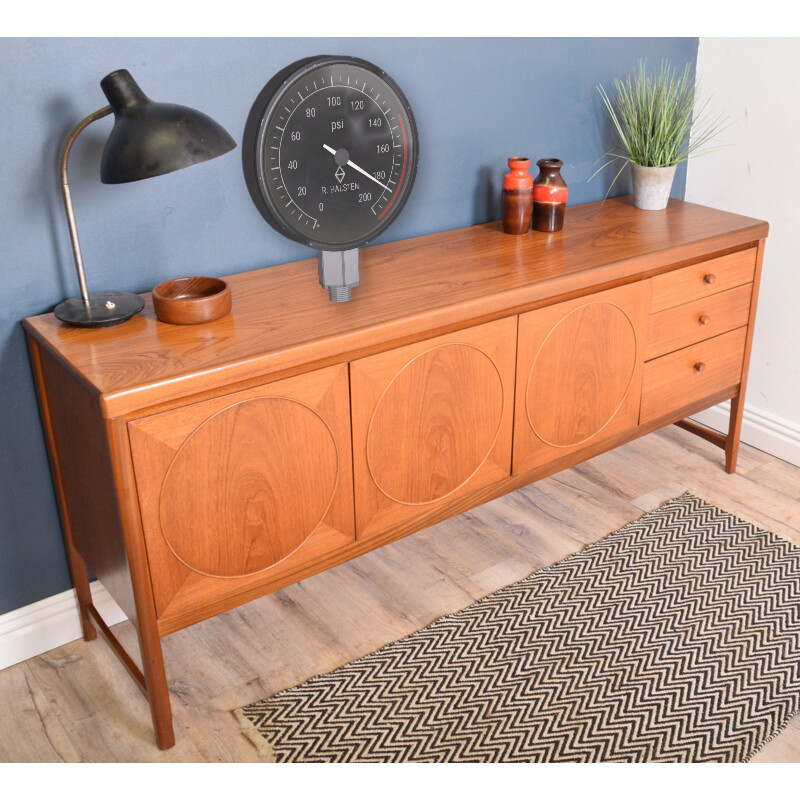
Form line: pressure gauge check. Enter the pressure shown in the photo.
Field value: 185 psi
